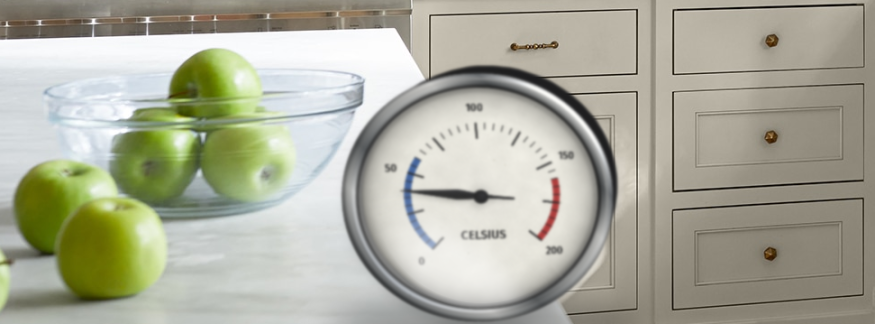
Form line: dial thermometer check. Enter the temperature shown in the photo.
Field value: 40 °C
